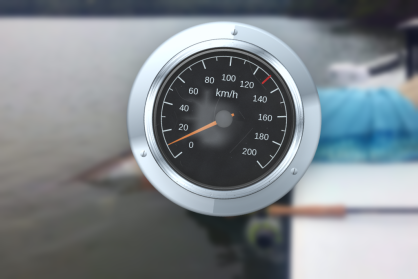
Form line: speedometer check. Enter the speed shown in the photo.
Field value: 10 km/h
